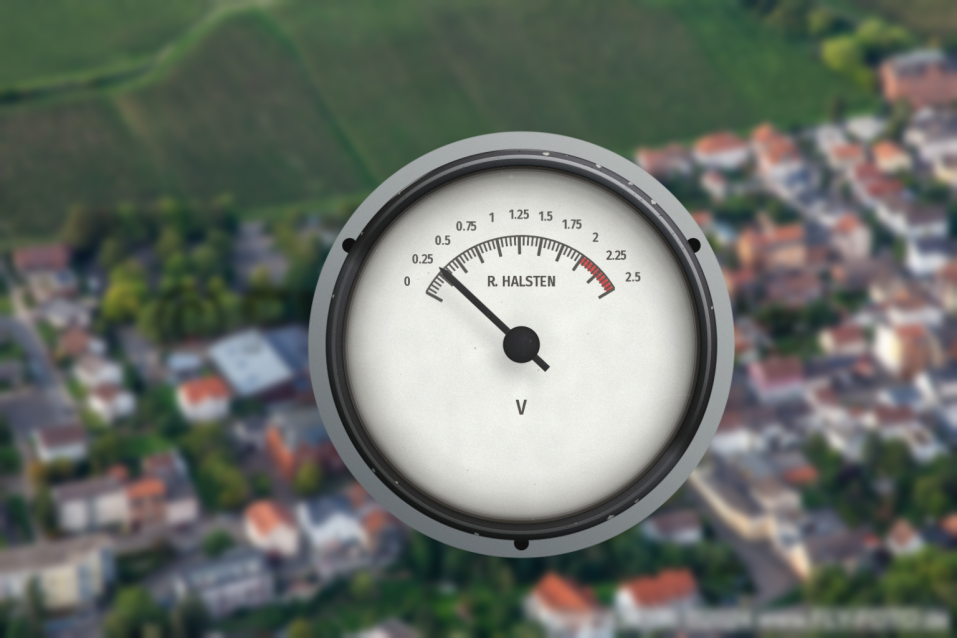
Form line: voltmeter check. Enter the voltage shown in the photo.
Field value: 0.3 V
